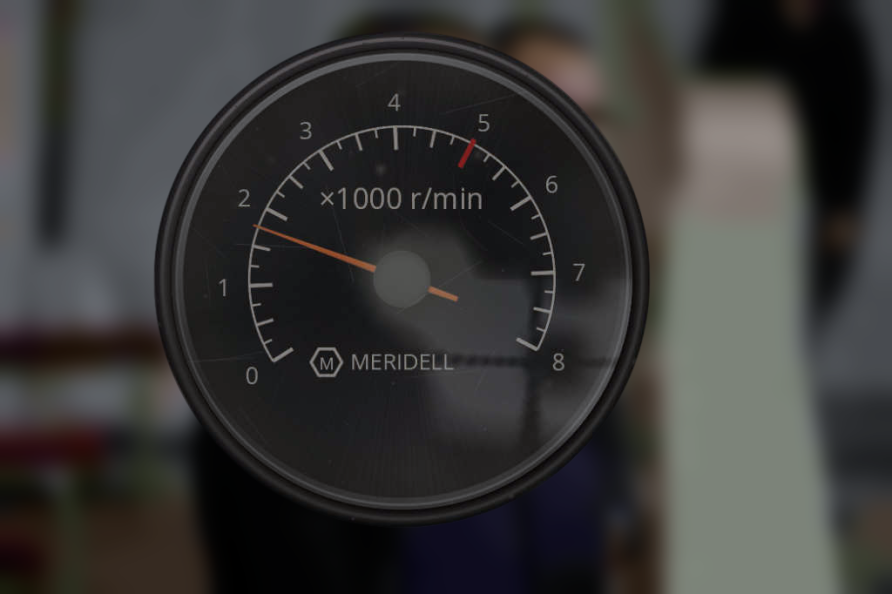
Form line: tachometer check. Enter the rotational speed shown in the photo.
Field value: 1750 rpm
